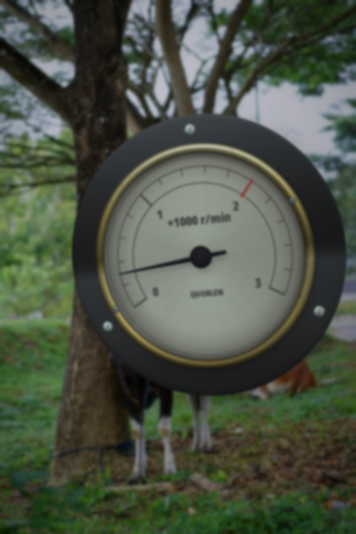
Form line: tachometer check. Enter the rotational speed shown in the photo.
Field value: 300 rpm
